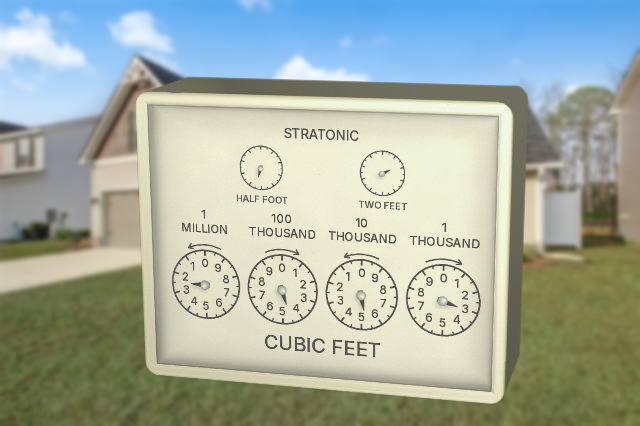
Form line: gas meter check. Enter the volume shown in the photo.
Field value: 245300 ft³
